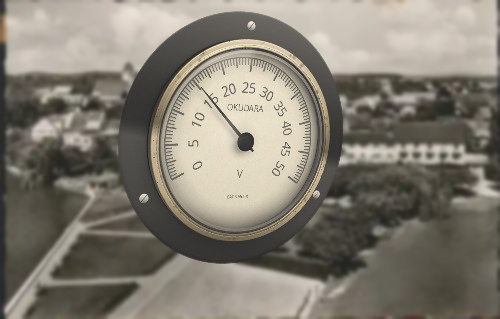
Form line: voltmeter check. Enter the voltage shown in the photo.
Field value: 15 V
